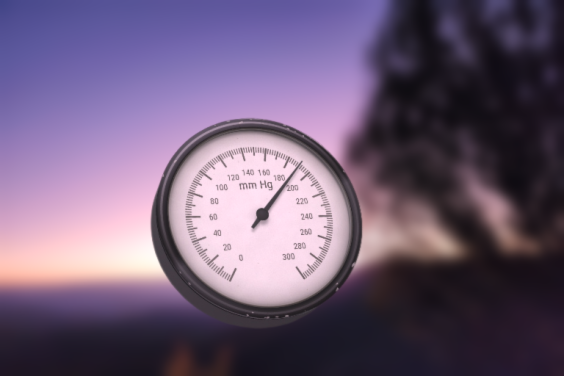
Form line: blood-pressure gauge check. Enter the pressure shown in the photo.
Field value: 190 mmHg
